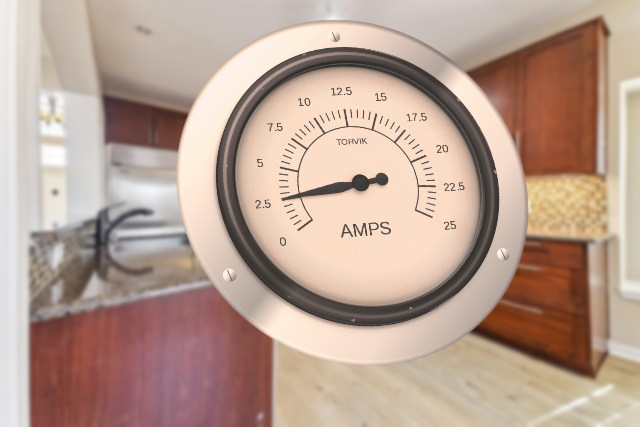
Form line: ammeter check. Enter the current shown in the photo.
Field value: 2.5 A
